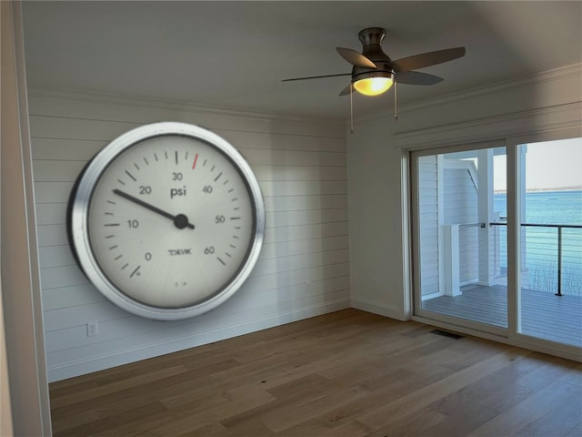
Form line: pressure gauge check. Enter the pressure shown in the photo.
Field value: 16 psi
